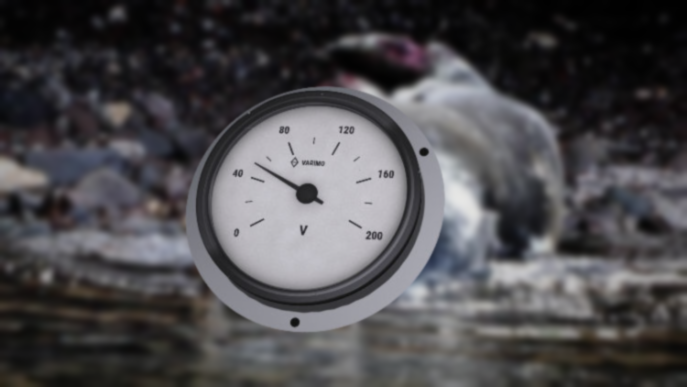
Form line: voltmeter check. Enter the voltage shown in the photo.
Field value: 50 V
